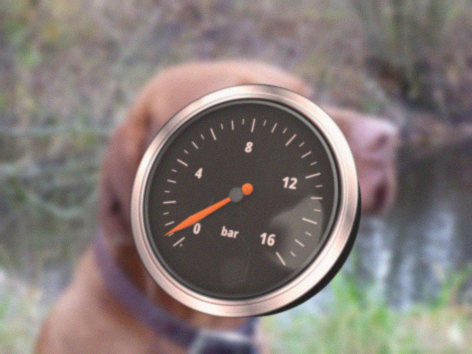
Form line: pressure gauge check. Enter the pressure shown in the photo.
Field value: 0.5 bar
